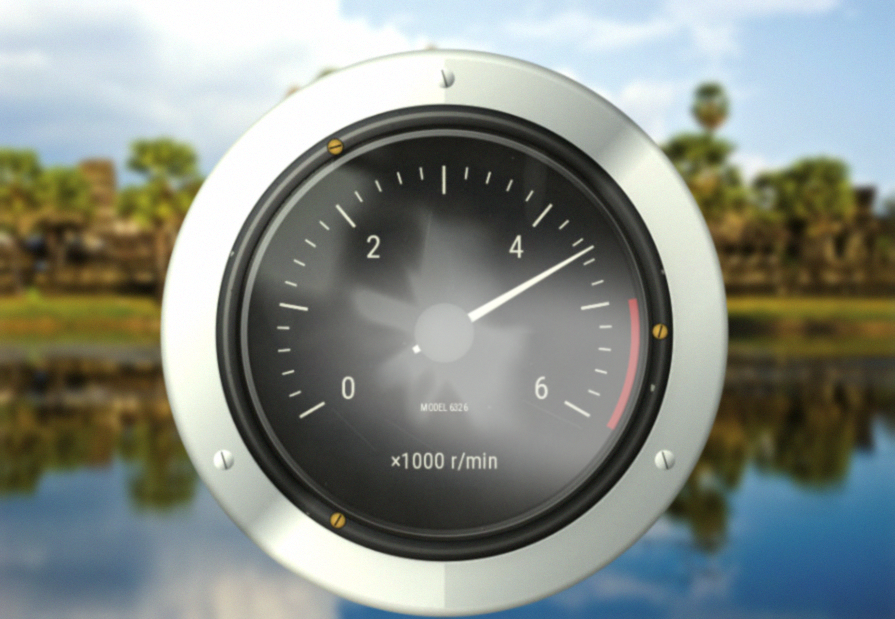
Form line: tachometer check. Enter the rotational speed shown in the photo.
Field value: 4500 rpm
